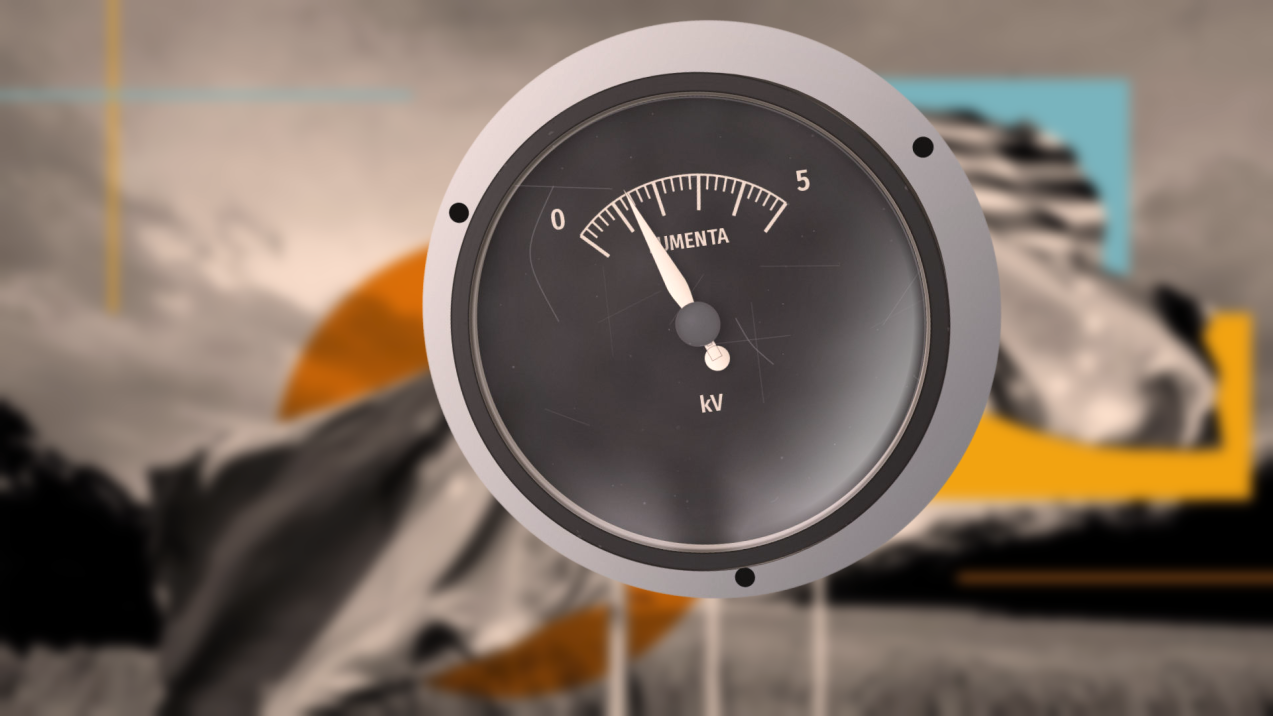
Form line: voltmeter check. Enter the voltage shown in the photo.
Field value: 1.4 kV
